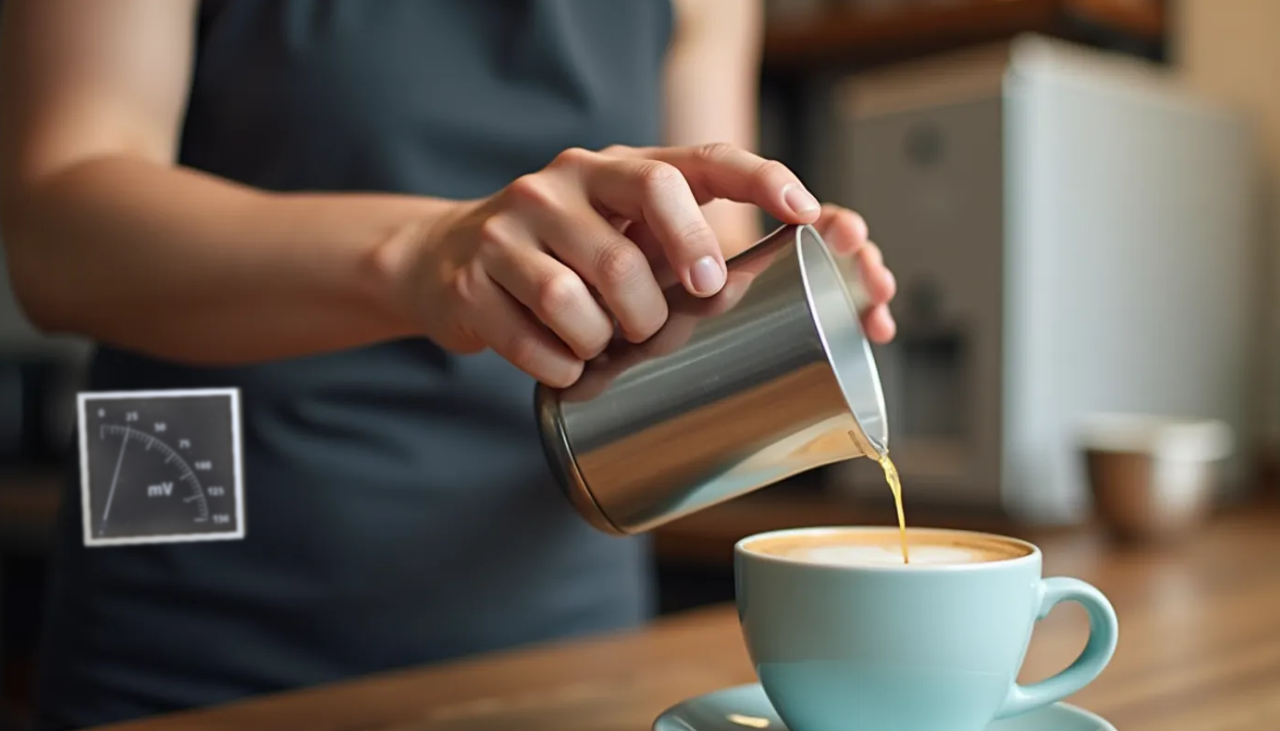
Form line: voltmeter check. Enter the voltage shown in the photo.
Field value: 25 mV
